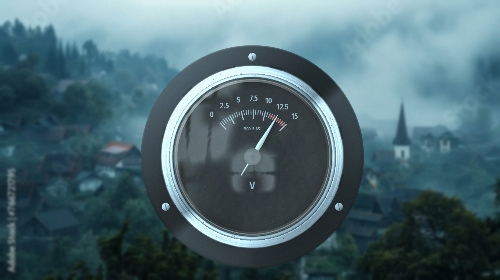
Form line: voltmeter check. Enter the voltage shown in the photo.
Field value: 12.5 V
